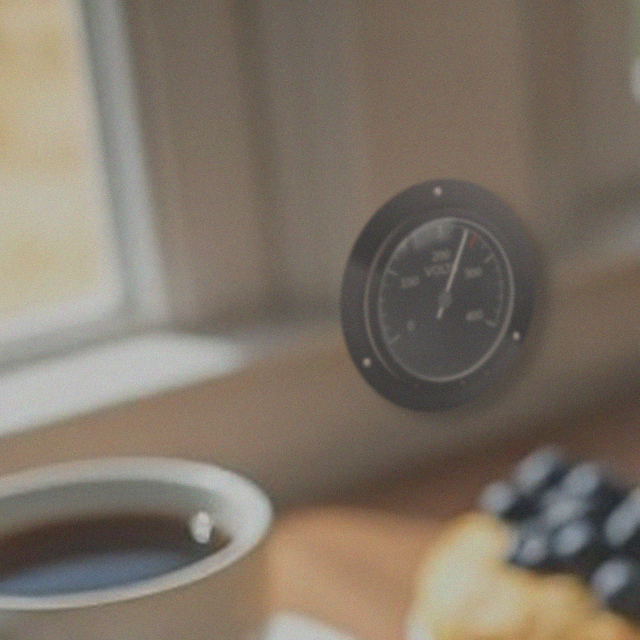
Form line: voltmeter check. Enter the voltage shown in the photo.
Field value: 240 V
